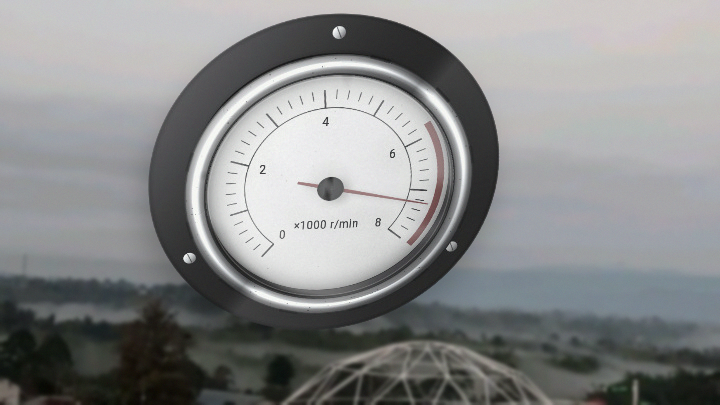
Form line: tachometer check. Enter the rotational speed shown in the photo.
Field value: 7200 rpm
